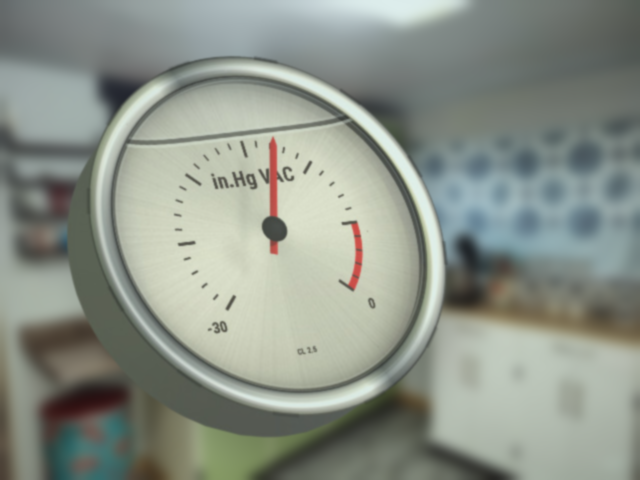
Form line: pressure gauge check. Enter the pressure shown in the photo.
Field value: -13 inHg
